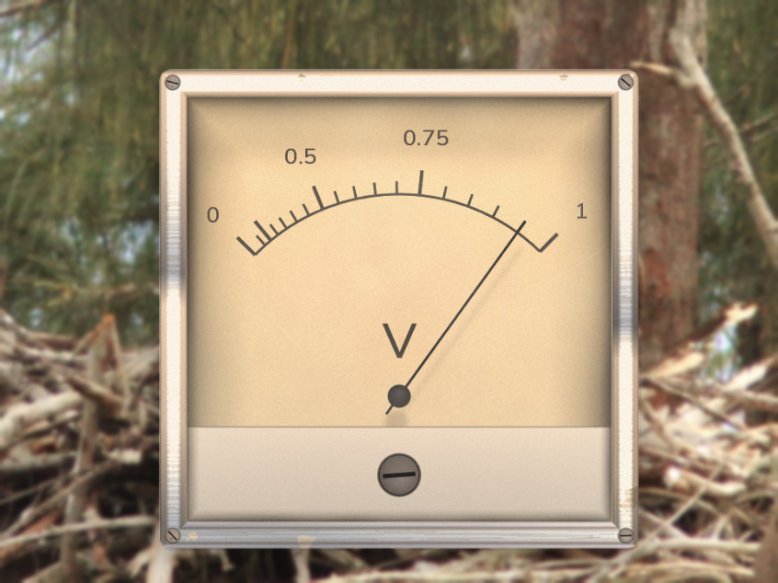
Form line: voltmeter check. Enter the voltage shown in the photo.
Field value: 0.95 V
